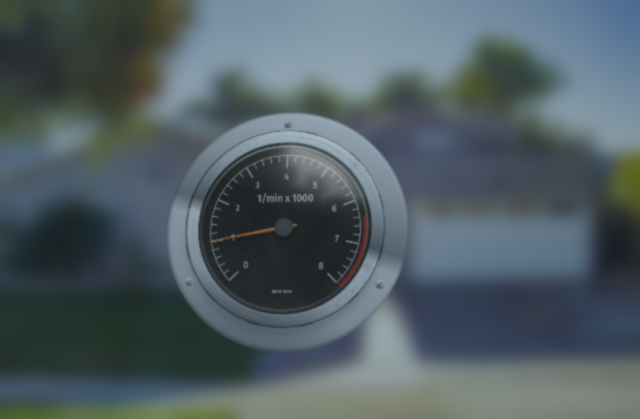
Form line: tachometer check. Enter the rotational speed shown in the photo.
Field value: 1000 rpm
